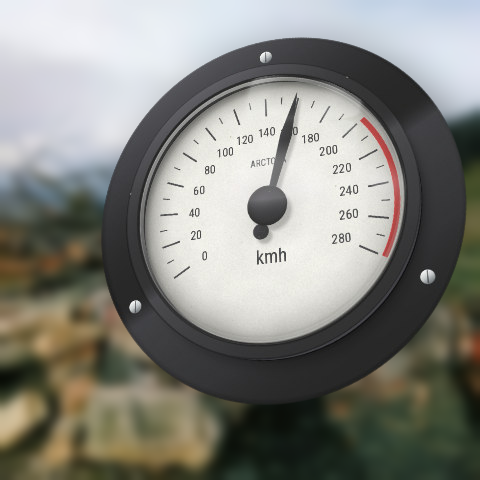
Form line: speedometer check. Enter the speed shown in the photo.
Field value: 160 km/h
